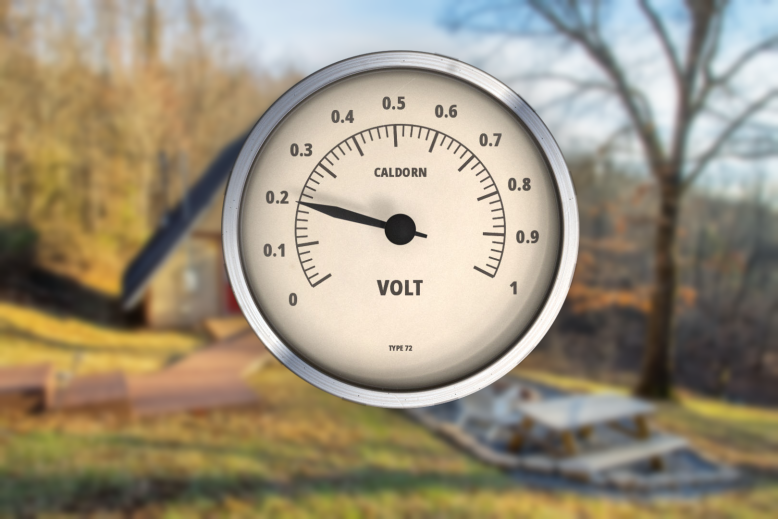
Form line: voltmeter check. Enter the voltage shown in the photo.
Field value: 0.2 V
